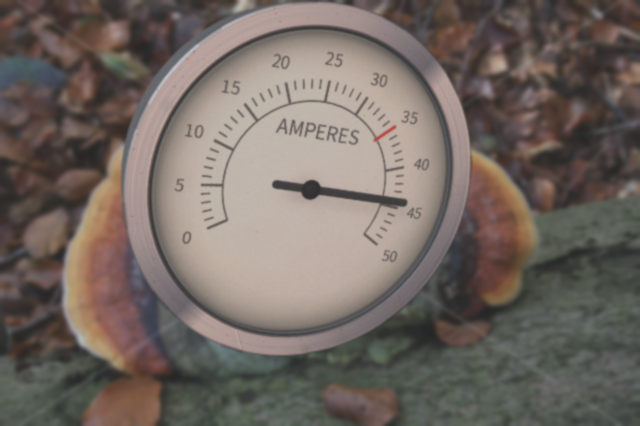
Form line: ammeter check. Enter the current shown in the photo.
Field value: 44 A
